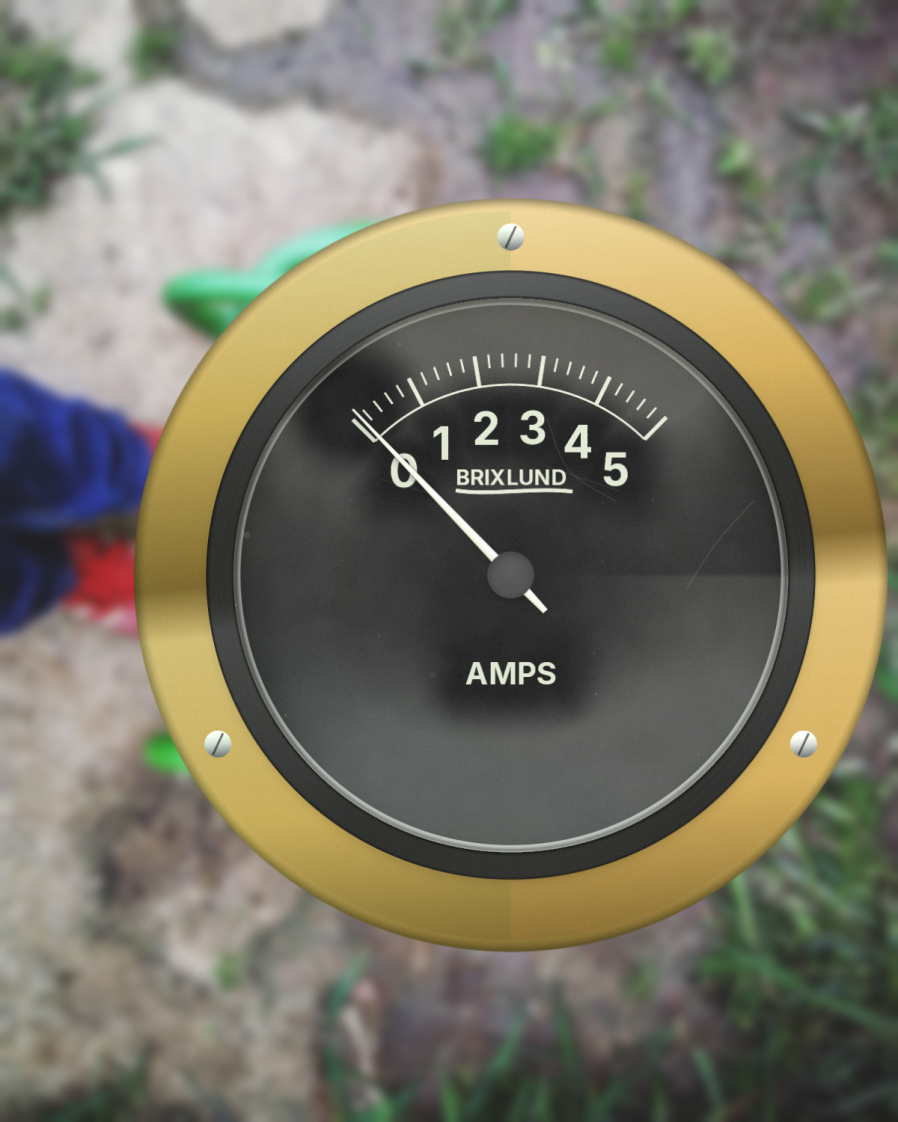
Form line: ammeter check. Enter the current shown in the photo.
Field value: 0.1 A
